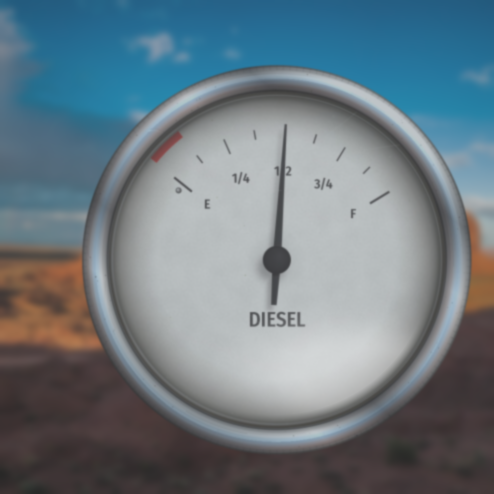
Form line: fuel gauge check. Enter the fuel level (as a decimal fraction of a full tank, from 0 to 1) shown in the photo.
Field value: 0.5
